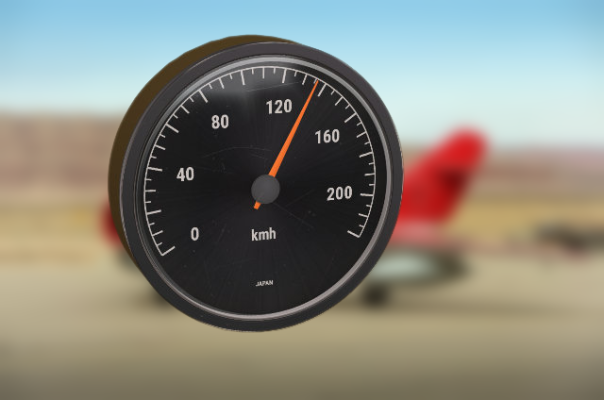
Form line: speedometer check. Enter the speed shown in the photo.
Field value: 135 km/h
